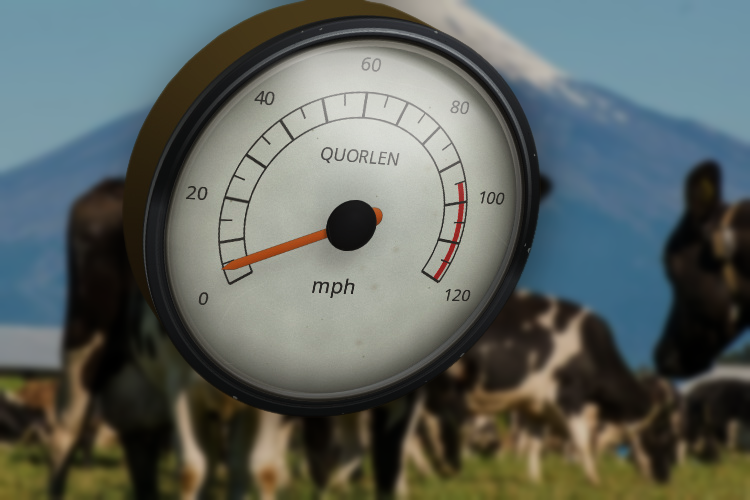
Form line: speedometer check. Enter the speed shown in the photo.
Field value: 5 mph
